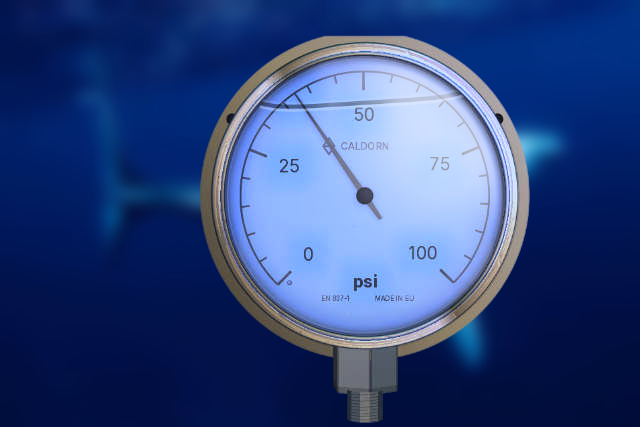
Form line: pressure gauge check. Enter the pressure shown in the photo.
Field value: 37.5 psi
